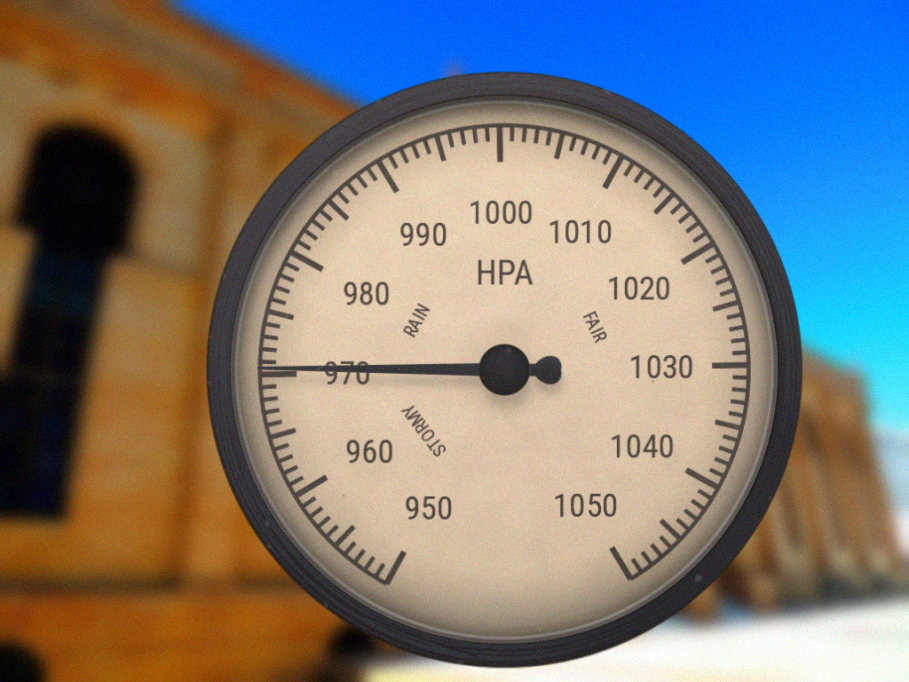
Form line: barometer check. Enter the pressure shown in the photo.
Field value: 970.5 hPa
